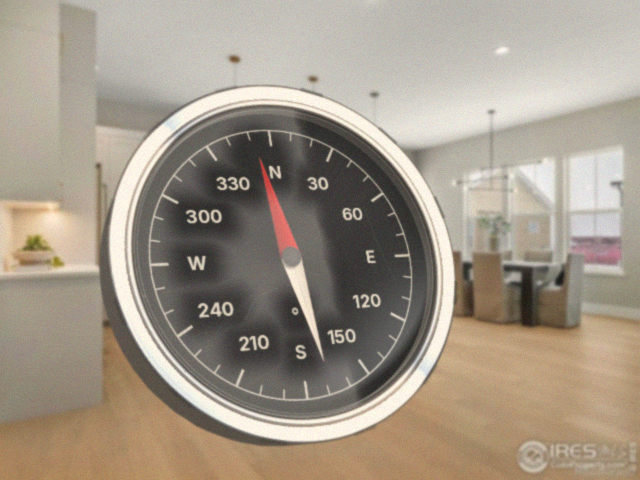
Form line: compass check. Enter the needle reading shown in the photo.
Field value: 350 °
